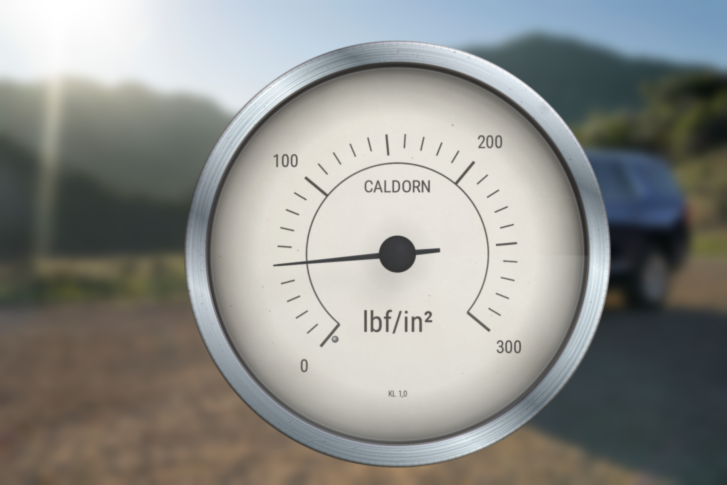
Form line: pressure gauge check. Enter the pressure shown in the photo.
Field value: 50 psi
